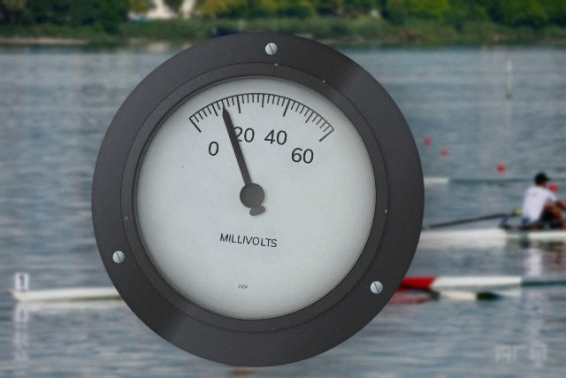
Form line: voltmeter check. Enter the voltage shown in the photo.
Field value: 14 mV
